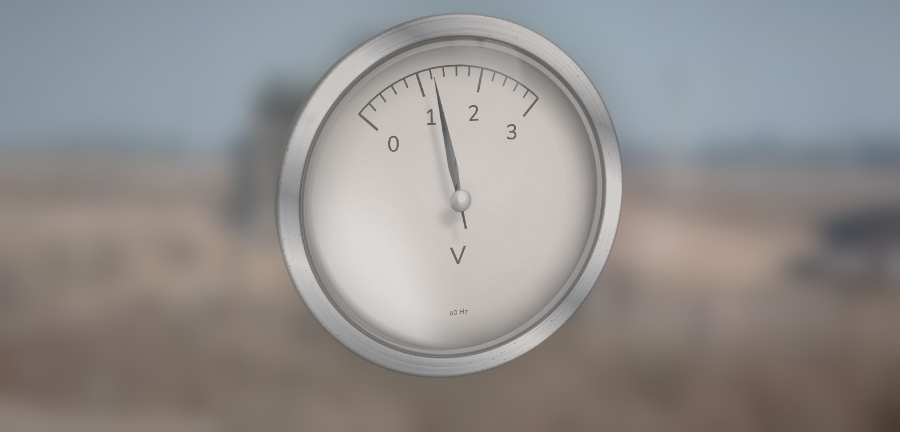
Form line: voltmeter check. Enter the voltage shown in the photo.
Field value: 1.2 V
